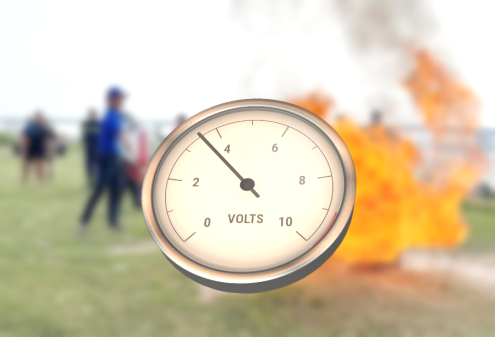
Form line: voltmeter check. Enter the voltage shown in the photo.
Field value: 3.5 V
